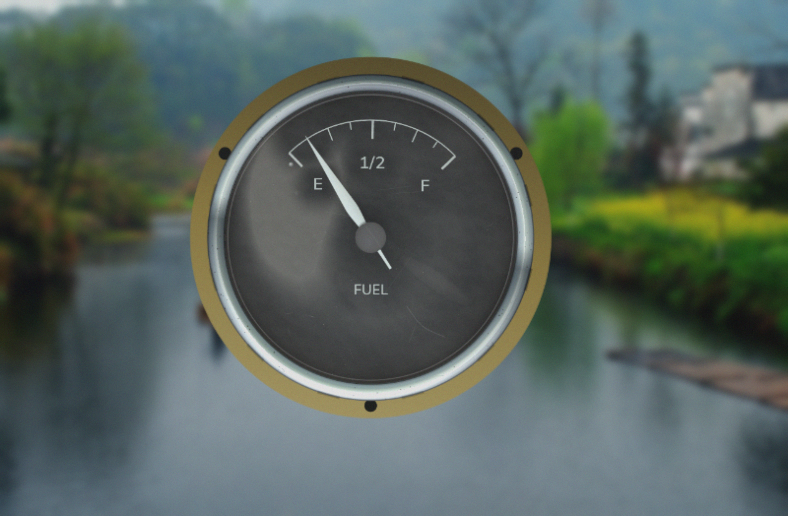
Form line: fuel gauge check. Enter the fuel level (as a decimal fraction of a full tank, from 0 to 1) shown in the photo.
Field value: 0.125
